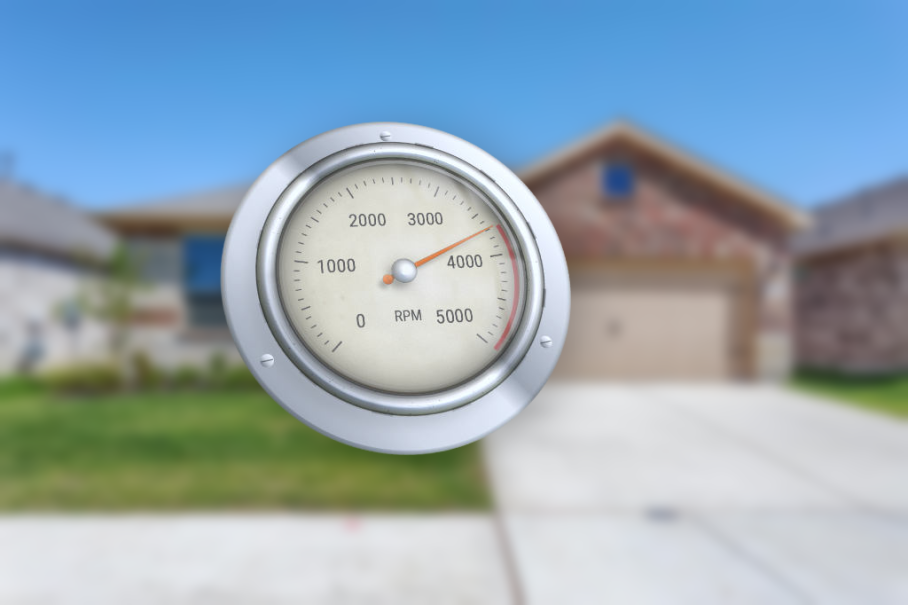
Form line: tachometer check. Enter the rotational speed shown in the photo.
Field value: 3700 rpm
